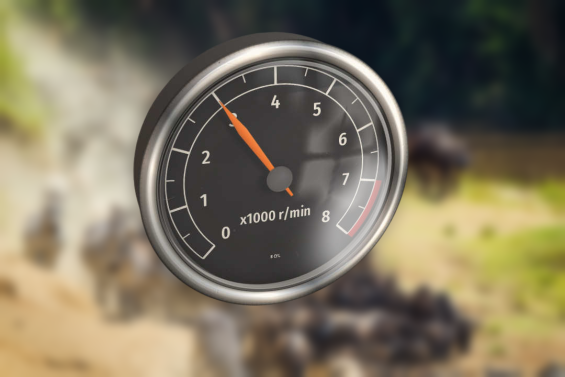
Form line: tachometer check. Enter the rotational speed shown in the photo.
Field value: 3000 rpm
